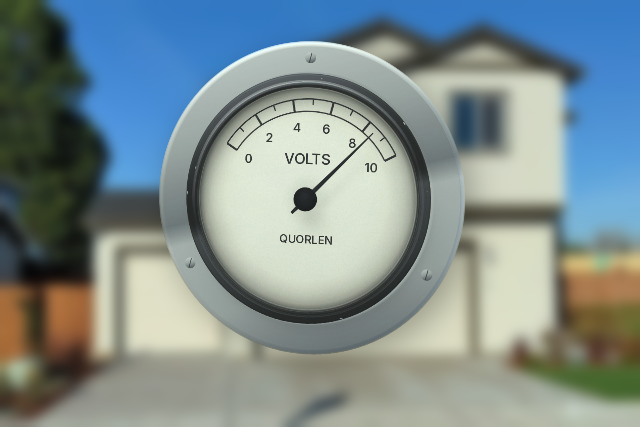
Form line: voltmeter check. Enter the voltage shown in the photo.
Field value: 8.5 V
